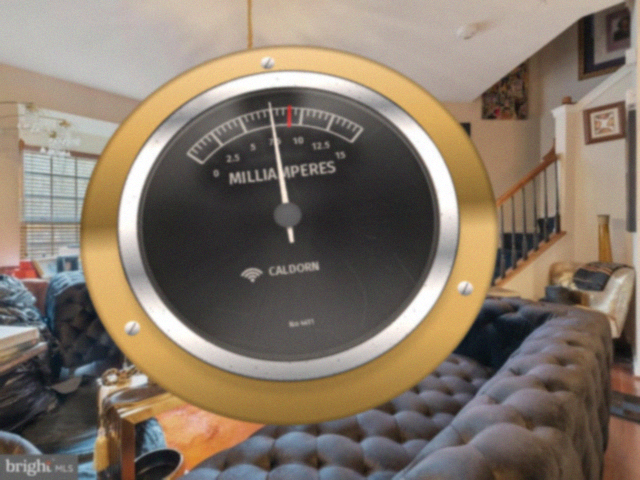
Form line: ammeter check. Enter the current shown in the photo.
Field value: 7.5 mA
